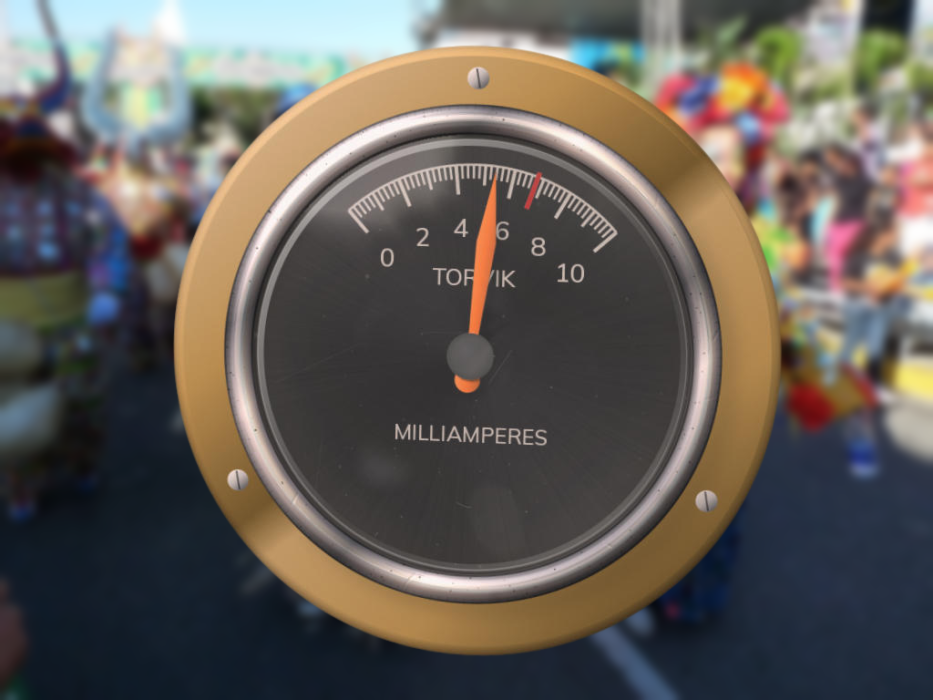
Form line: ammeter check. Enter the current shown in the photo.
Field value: 5.4 mA
